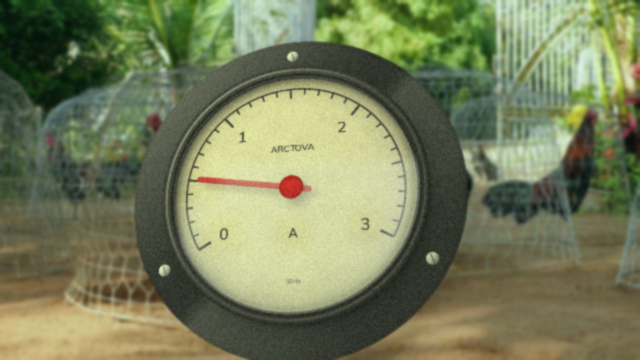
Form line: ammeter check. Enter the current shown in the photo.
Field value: 0.5 A
